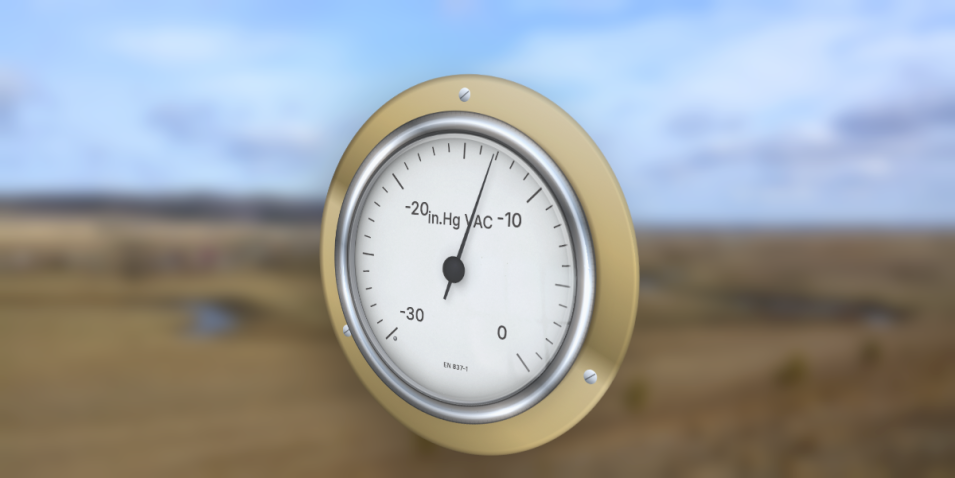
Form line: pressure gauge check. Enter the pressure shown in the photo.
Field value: -13 inHg
